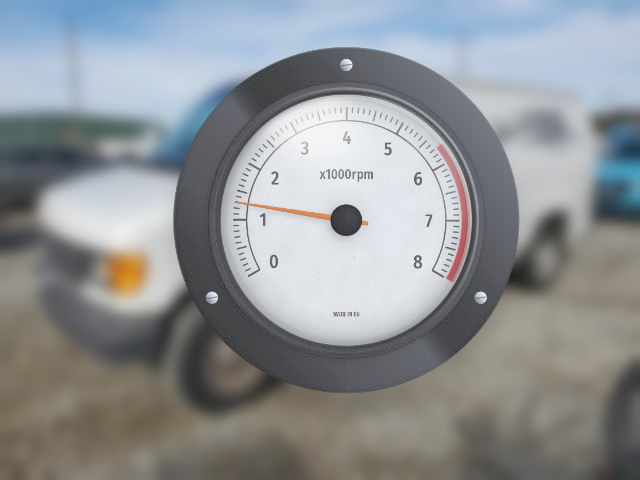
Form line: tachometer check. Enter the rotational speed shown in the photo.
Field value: 1300 rpm
